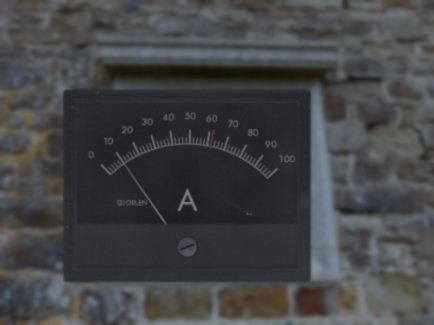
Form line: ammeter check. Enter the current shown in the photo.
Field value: 10 A
